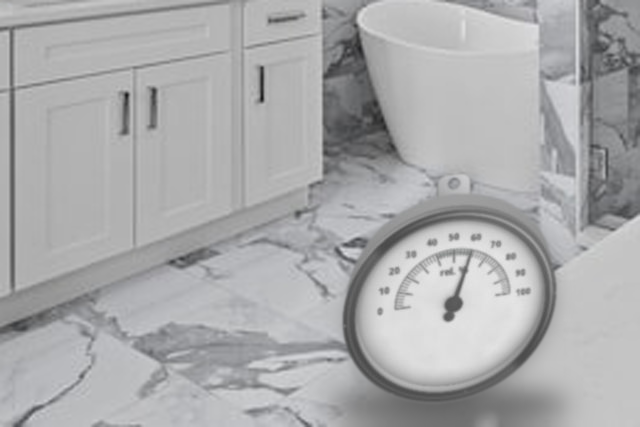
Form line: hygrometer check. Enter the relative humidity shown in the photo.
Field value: 60 %
